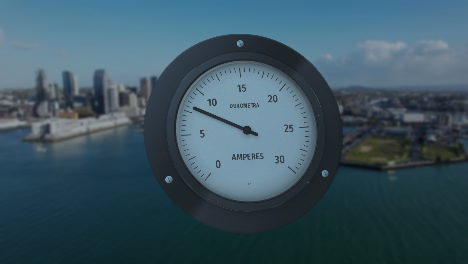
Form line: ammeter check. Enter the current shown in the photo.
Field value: 8 A
